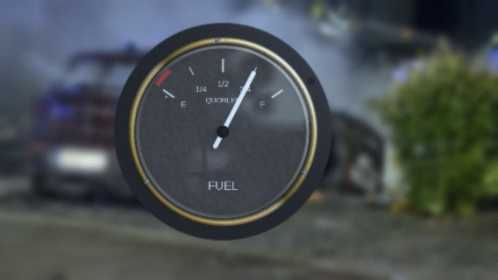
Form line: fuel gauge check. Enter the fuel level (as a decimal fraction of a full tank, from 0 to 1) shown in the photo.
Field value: 0.75
